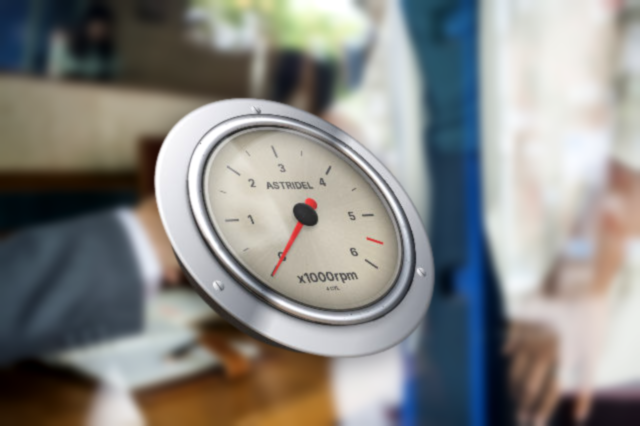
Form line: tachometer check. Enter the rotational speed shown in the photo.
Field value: 0 rpm
